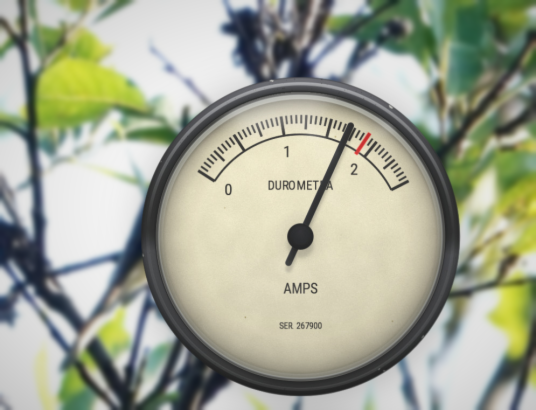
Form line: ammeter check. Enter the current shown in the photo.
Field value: 1.7 A
